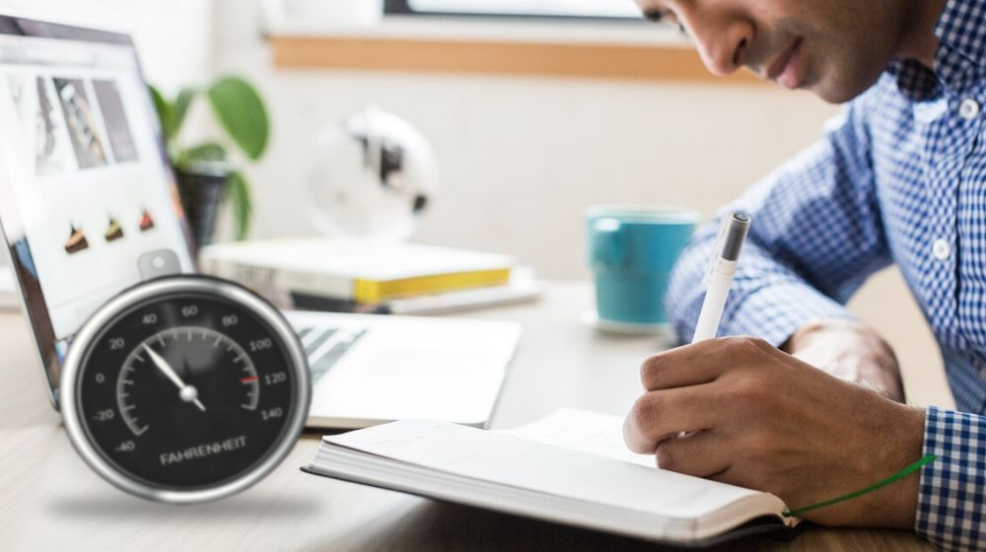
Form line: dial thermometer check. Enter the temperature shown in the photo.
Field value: 30 °F
